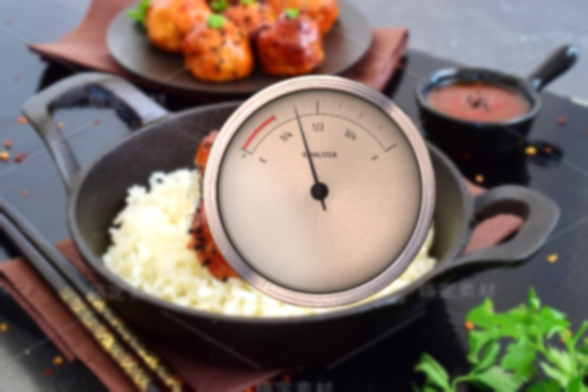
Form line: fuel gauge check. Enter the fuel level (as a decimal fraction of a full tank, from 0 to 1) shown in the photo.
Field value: 0.375
